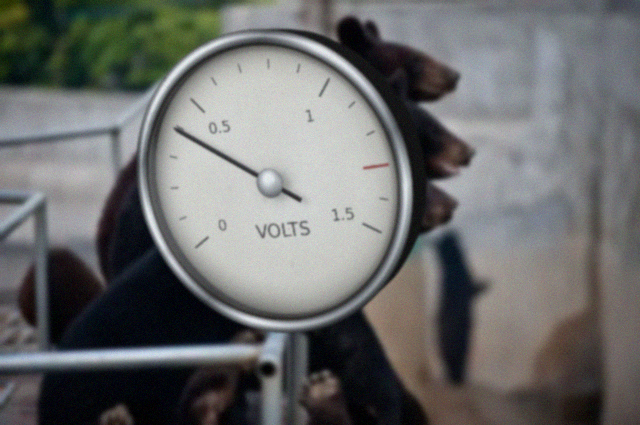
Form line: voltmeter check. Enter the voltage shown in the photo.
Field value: 0.4 V
